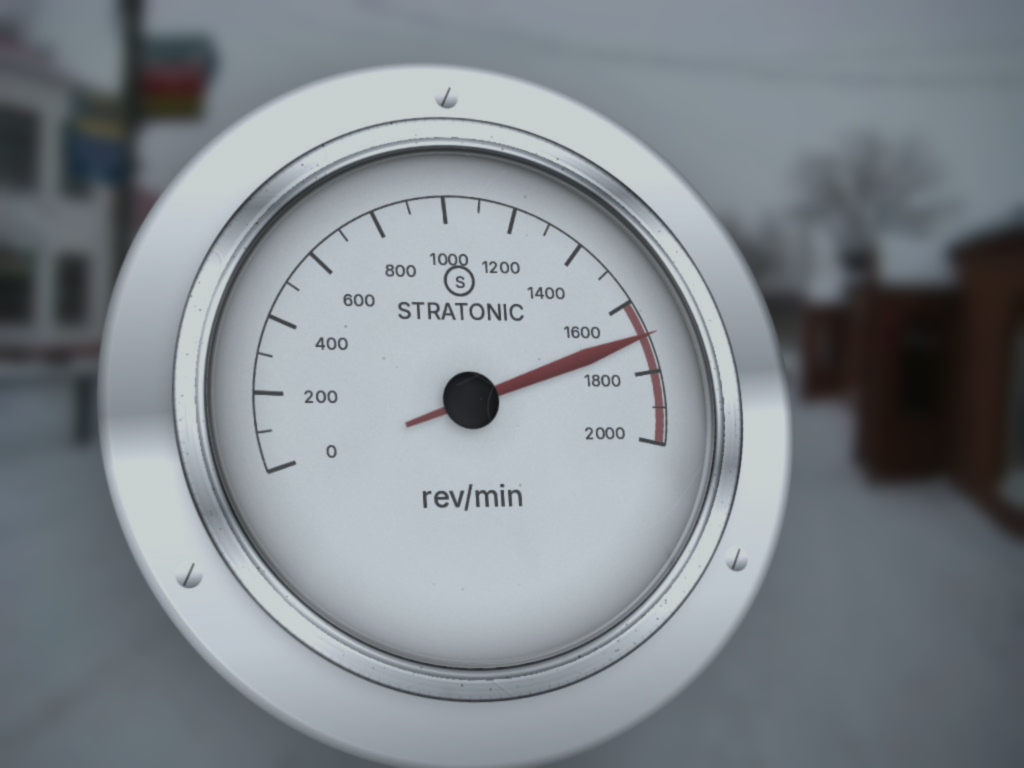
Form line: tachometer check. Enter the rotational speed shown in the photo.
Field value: 1700 rpm
